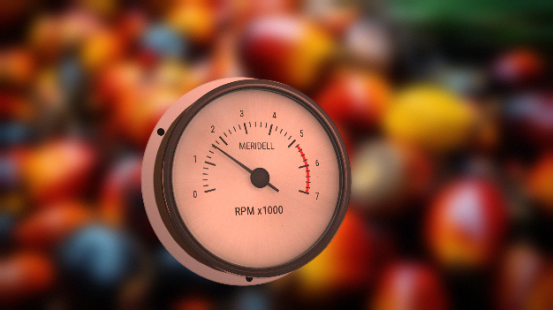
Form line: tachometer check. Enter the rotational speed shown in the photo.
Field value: 1600 rpm
